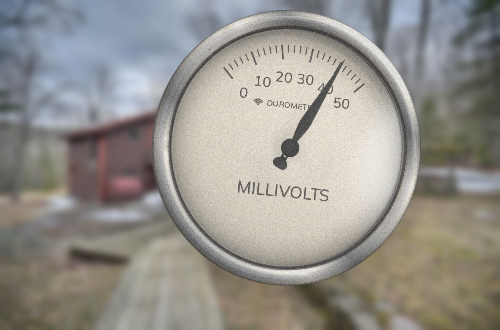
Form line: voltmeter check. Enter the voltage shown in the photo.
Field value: 40 mV
